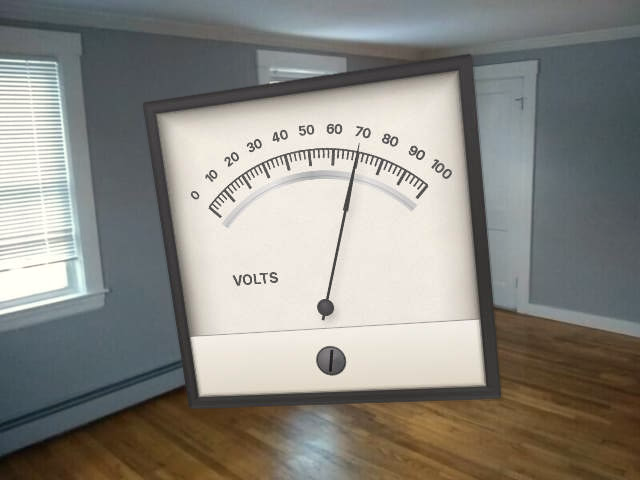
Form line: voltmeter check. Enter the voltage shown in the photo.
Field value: 70 V
